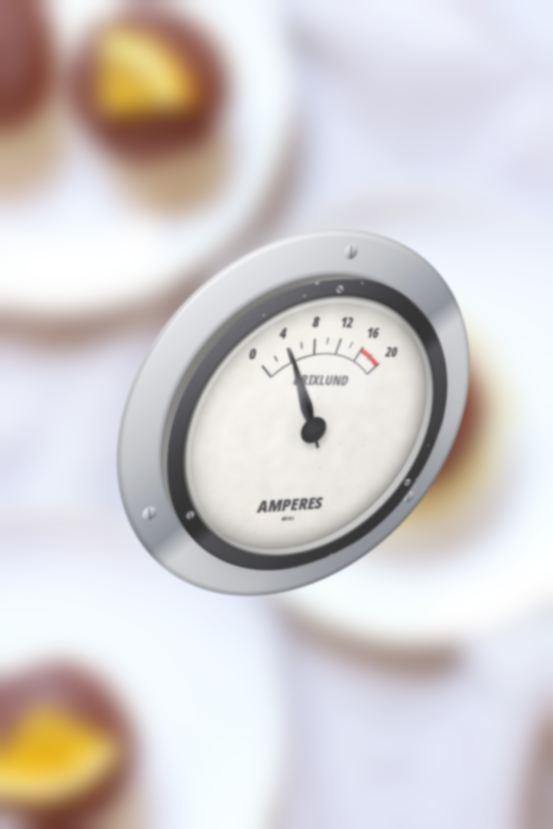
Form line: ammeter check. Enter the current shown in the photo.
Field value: 4 A
